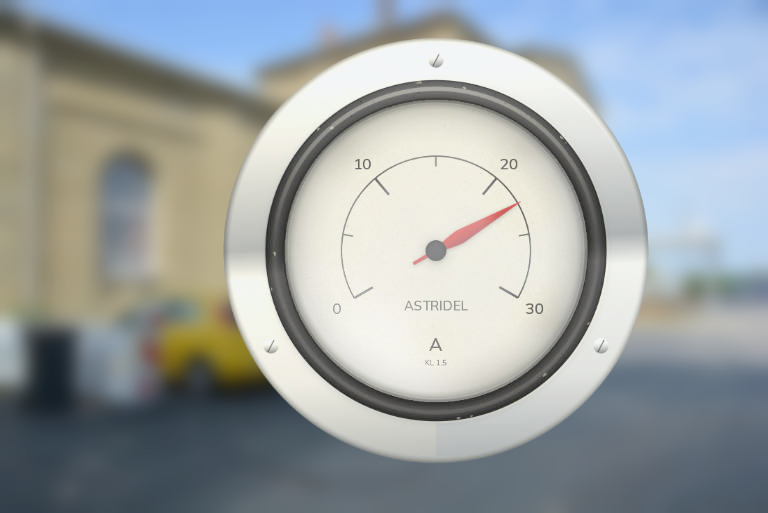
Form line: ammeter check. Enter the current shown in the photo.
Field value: 22.5 A
